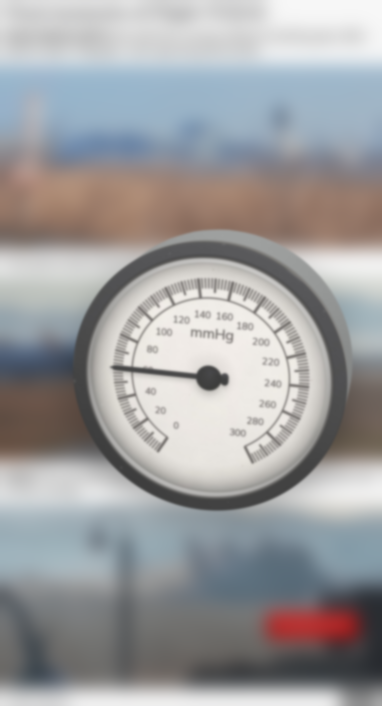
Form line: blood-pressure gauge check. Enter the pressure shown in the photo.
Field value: 60 mmHg
